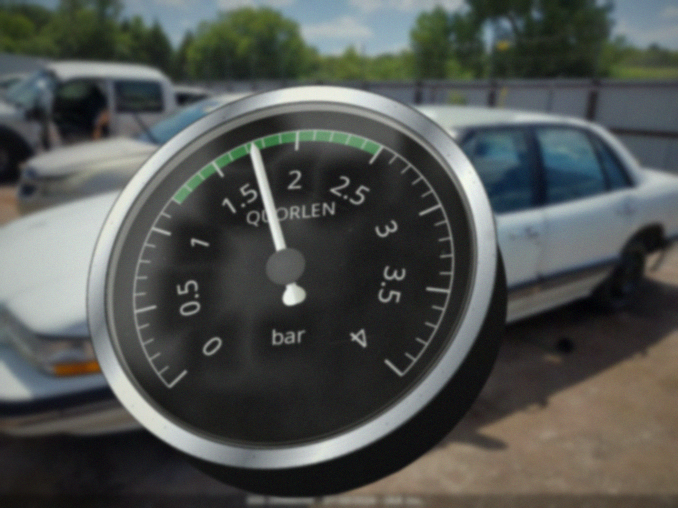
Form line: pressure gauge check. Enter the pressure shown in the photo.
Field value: 1.75 bar
